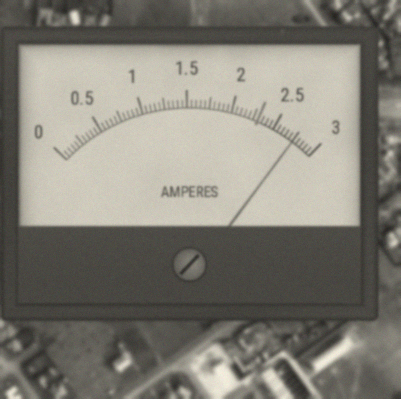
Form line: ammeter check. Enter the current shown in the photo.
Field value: 2.75 A
